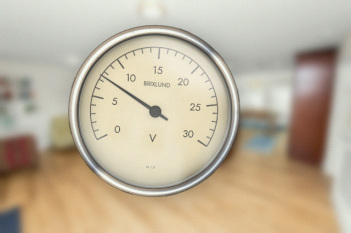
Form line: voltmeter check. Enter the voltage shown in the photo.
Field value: 7.5 V
